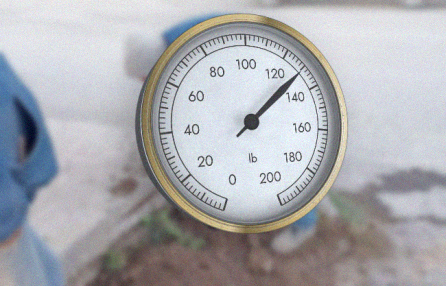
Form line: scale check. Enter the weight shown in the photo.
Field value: 130 lb
